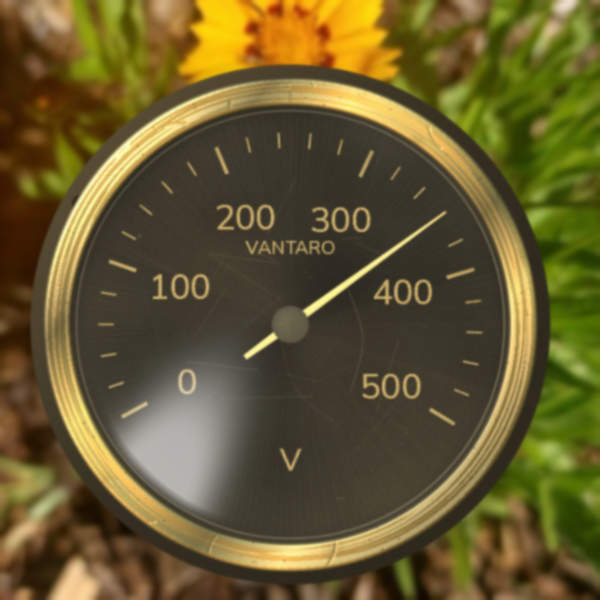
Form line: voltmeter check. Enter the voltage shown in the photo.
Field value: 360 V
